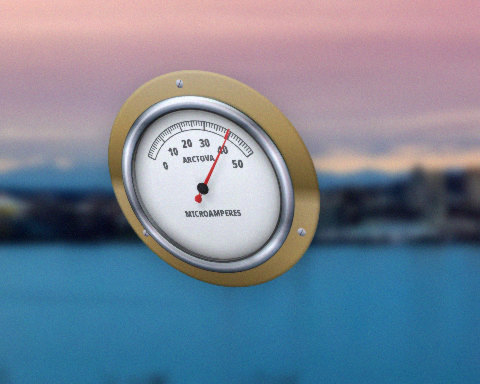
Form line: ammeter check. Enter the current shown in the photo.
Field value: 40 µA
